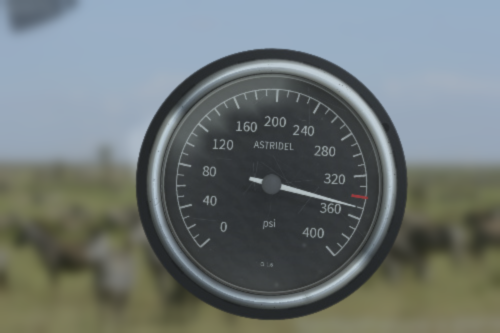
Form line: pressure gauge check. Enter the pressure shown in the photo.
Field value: 350 psi
